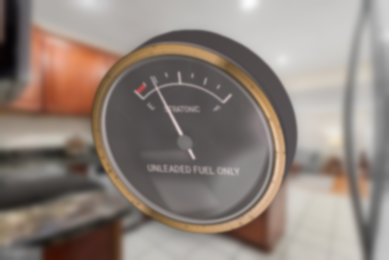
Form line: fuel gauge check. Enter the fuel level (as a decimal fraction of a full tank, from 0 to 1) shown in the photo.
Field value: 0.25
